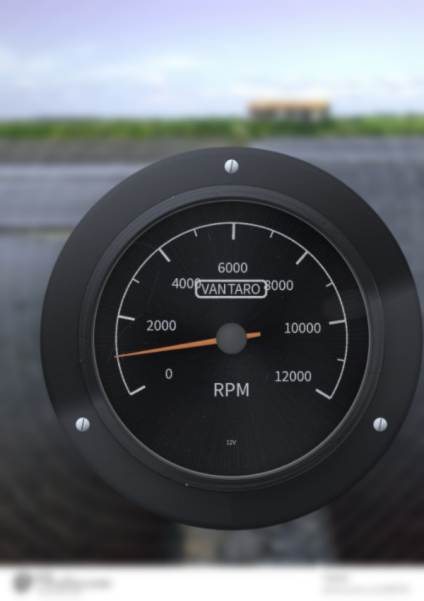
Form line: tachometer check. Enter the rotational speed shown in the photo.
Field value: 1000 rpm
